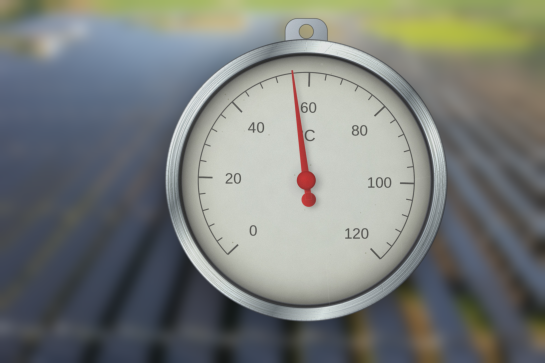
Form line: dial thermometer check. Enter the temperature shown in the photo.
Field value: 56 °C
